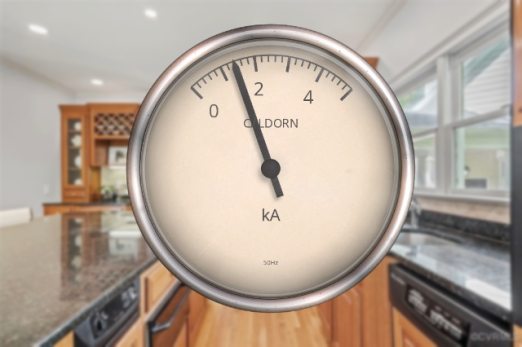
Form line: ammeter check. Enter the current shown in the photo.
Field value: 1.4 kA
